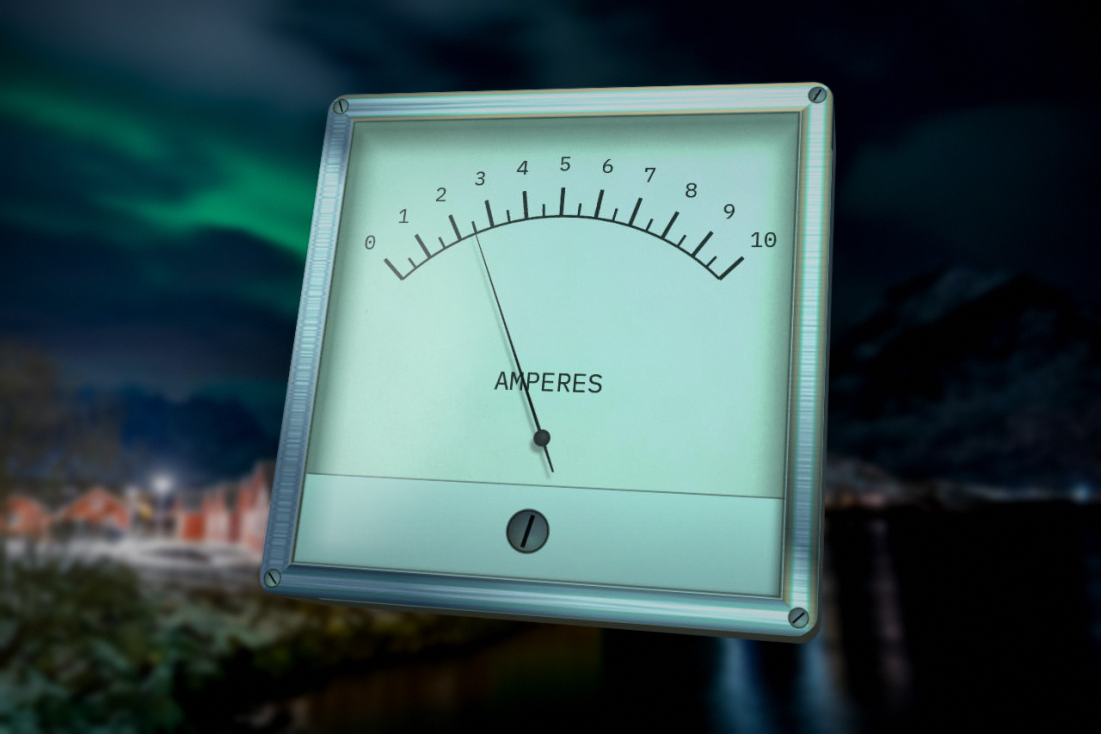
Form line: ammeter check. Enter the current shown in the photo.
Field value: 2.5 A
